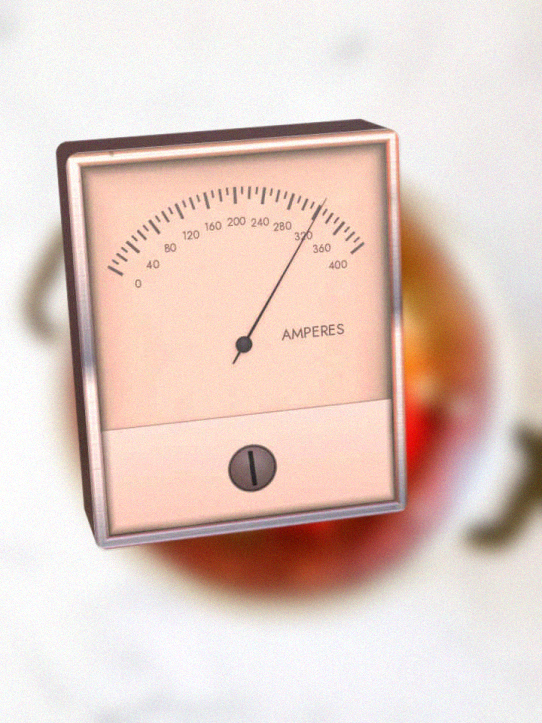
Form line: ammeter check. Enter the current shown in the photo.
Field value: 320 A
